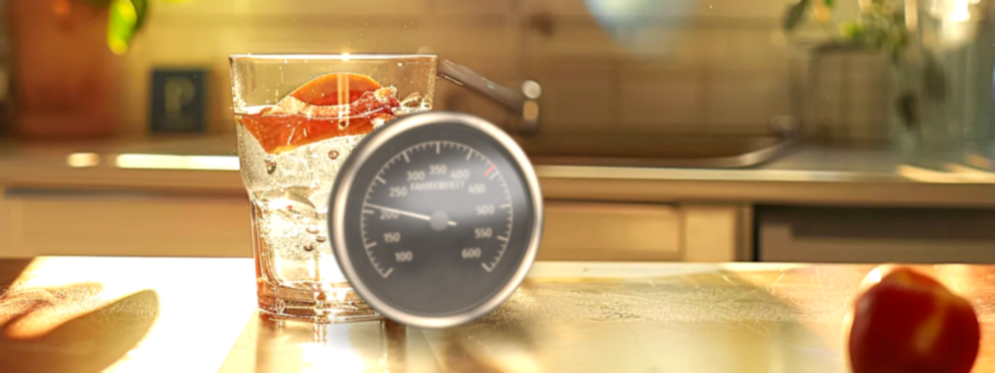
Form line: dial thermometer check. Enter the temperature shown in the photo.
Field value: 210 °F
